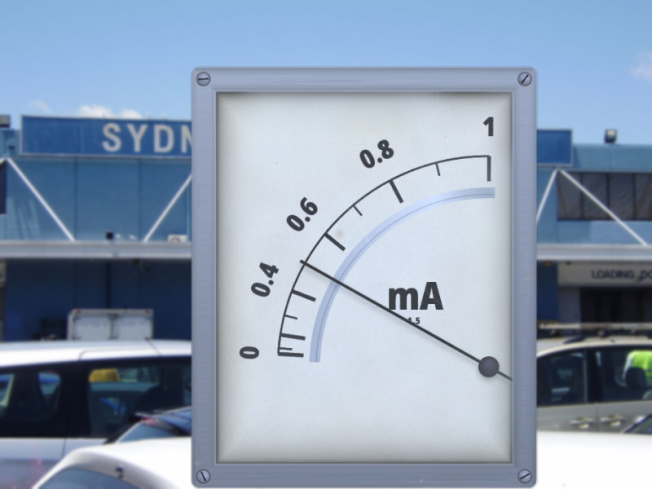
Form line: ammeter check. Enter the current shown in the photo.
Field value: 0.5 mA
